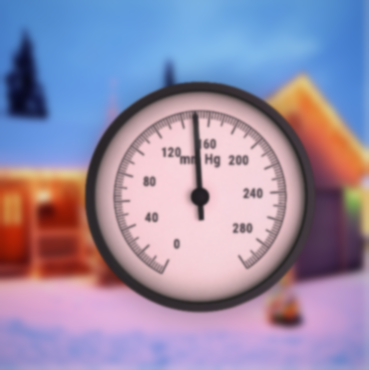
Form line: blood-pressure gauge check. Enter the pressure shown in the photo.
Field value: 150 mmHg
